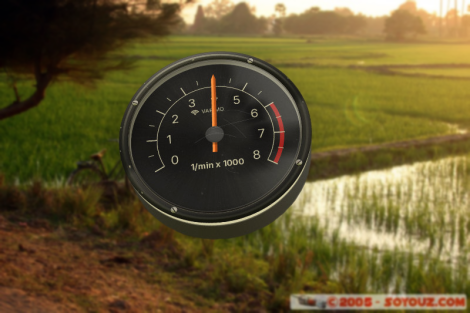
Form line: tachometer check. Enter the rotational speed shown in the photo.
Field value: 4000 rpm
